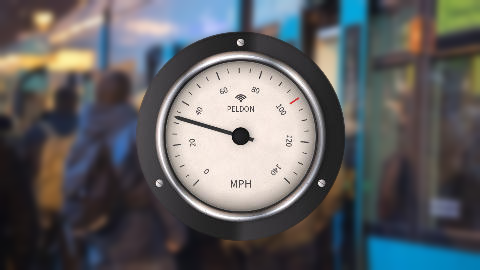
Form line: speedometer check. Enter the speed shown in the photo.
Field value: 32.5 mph
